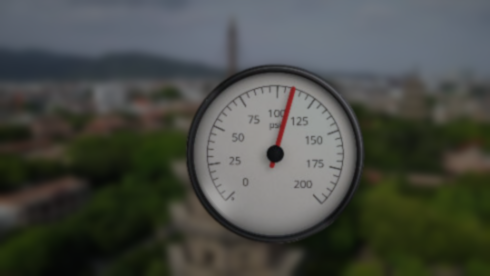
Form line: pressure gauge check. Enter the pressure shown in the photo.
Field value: 110 psi
